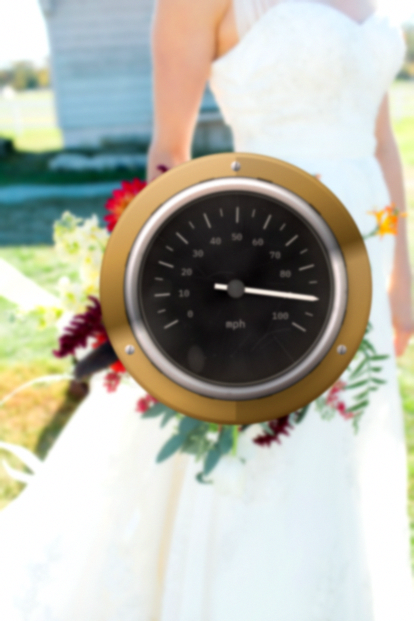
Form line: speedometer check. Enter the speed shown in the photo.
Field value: 90 mph
